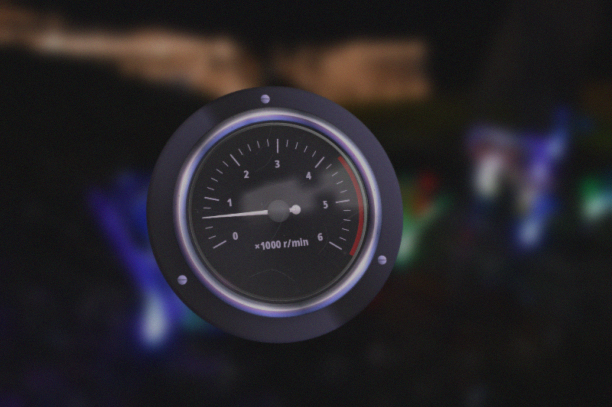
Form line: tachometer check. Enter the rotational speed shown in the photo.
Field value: 600 rpm
